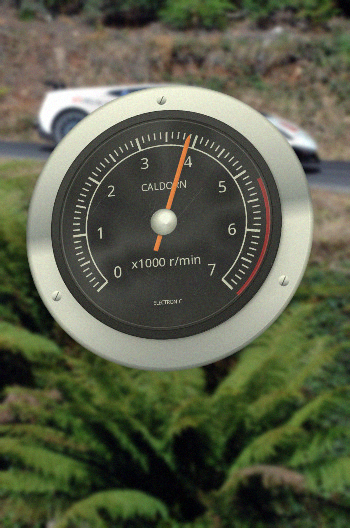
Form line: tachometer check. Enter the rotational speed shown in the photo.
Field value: 3900 rpm
